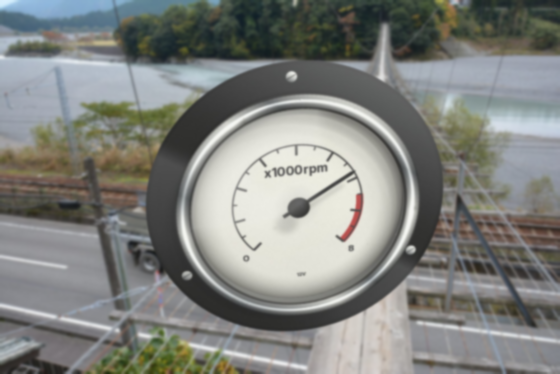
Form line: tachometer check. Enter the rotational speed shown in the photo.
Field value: 5750 rpm
